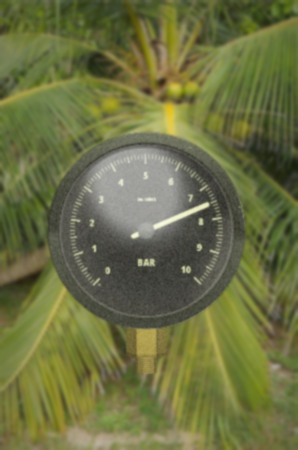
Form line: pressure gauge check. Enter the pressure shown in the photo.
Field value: 7.5 bar
